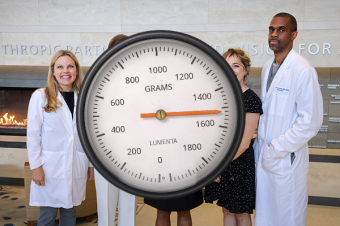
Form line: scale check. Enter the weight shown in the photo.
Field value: 1520 g
